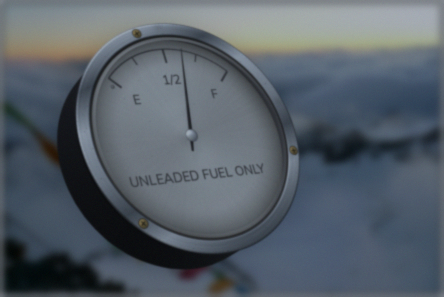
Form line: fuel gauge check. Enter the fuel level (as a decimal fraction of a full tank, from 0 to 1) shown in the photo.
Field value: 0.625
